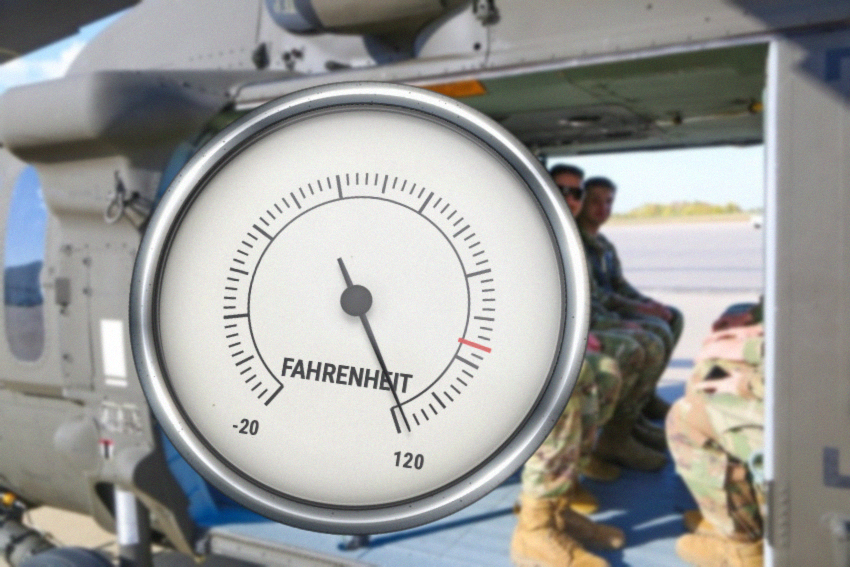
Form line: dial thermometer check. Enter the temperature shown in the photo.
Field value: 118 °F
